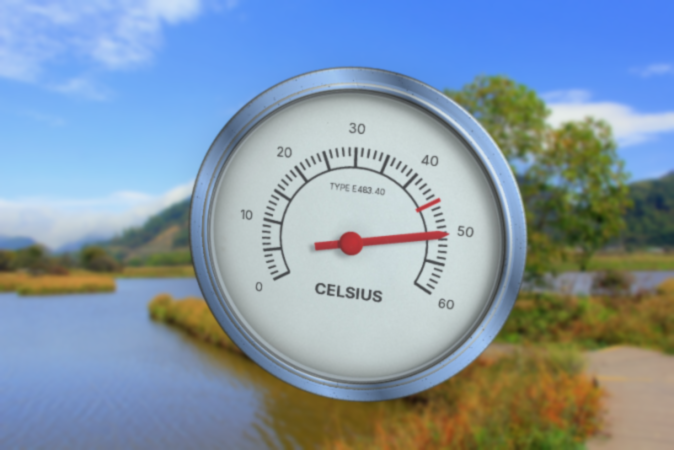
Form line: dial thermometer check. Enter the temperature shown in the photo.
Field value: 50 °C
